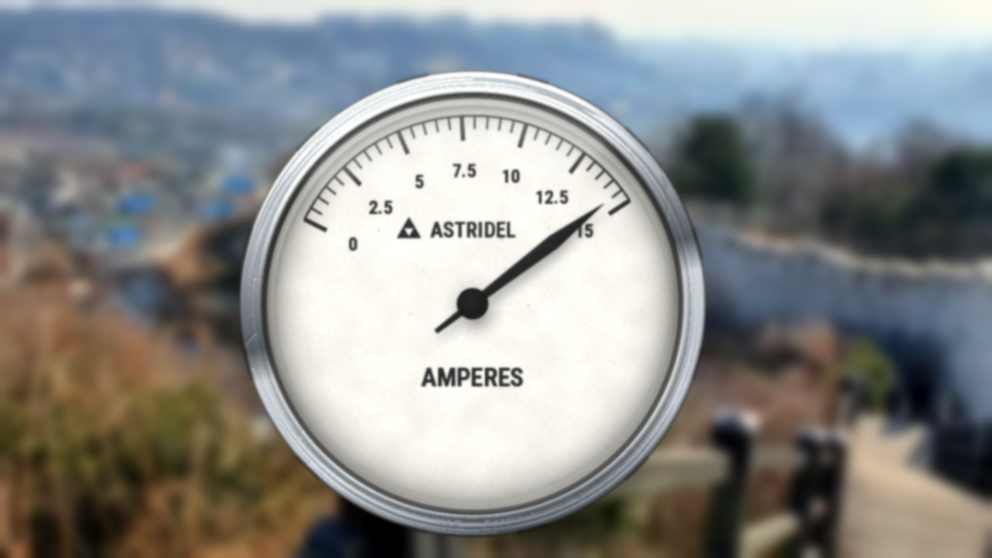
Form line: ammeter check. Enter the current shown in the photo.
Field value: 14.5 A
